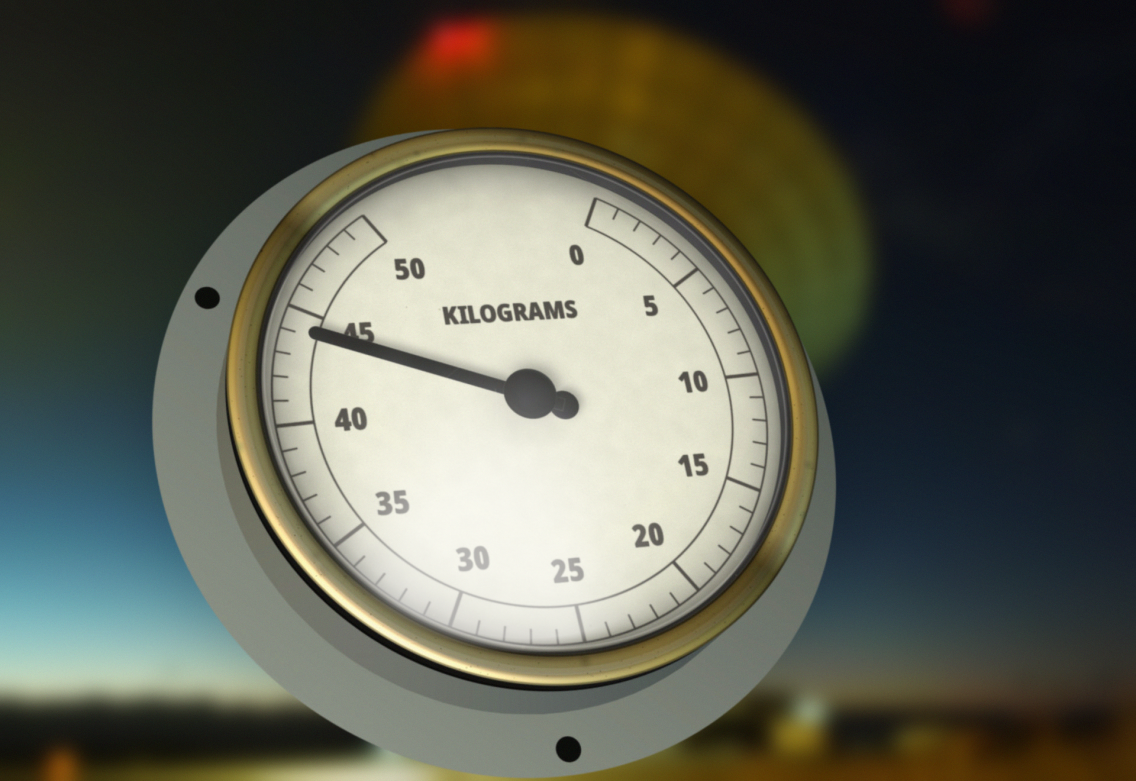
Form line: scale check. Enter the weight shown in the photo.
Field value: 44 kg
